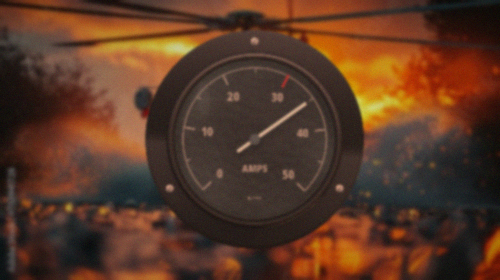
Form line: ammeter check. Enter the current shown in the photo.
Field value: 35 A
